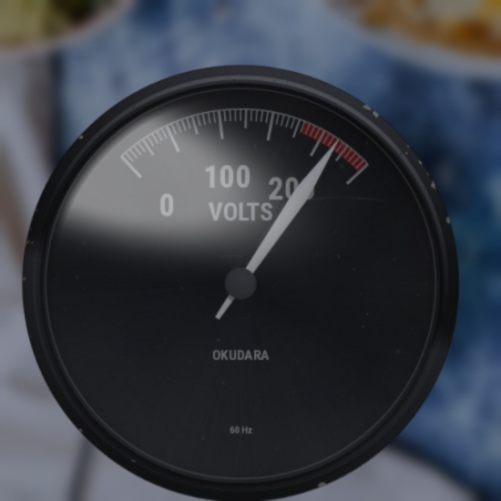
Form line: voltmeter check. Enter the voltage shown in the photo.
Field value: 215 V
